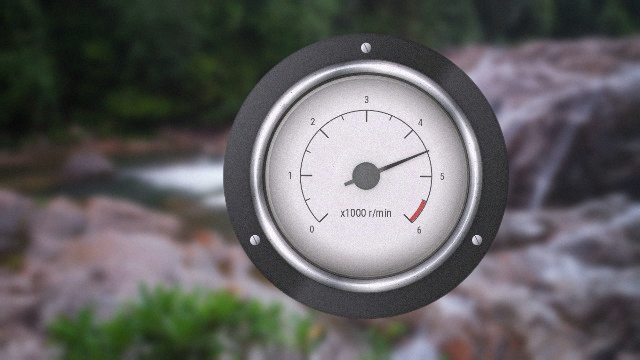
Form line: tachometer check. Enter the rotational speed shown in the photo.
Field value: 4500 rpm
